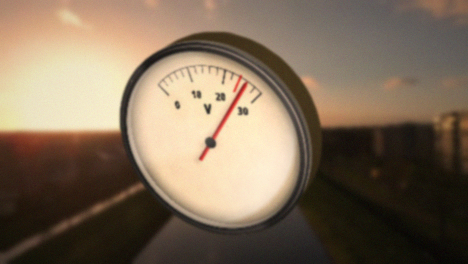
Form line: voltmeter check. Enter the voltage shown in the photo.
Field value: 26 V
